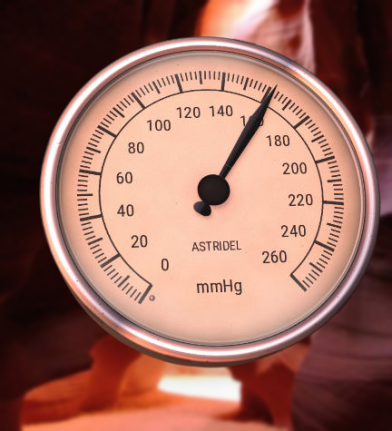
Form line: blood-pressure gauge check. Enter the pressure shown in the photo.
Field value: 162 mmHg
